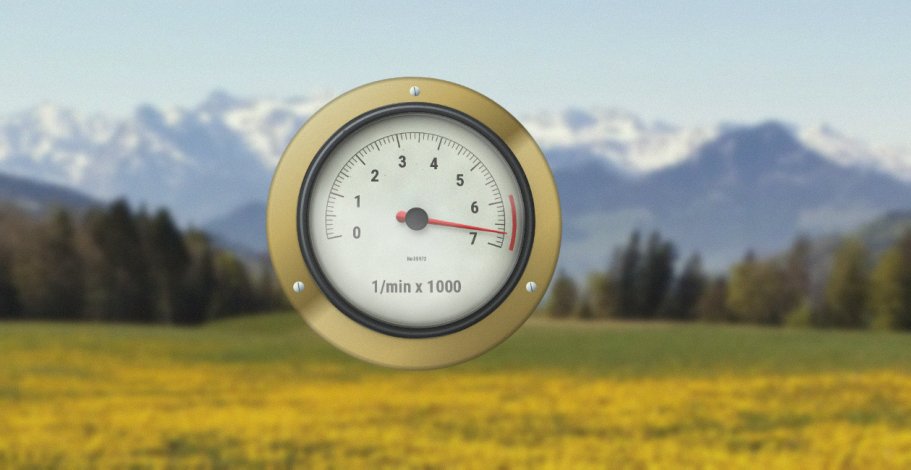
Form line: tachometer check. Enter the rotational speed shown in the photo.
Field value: 6700 rpm
